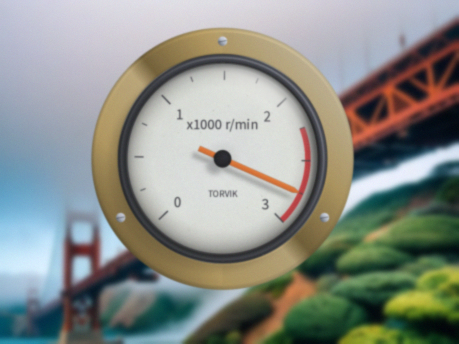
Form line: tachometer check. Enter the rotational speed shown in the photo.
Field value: 2750 rpm
